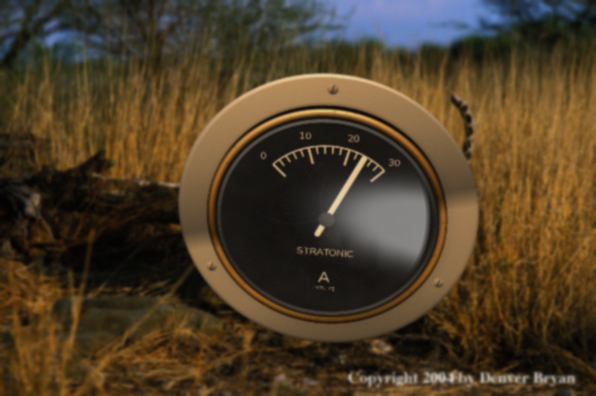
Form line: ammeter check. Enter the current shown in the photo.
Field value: 24 A
